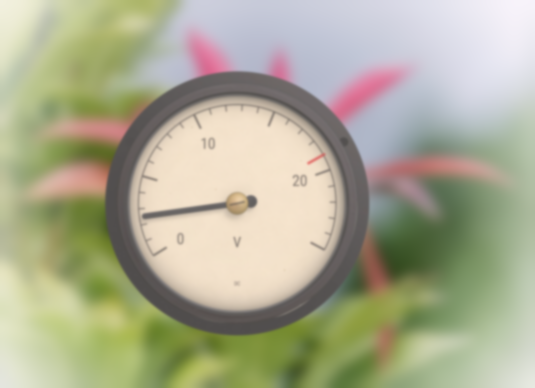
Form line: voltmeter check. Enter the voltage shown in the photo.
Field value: 2.5 V
